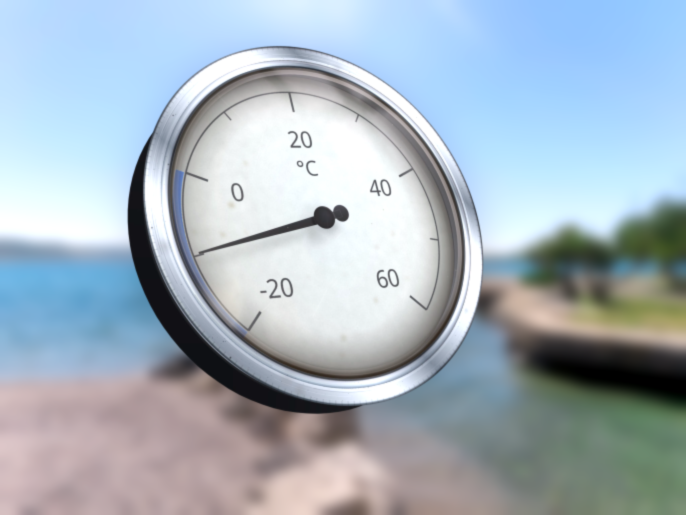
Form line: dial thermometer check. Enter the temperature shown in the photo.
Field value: -10 °C
